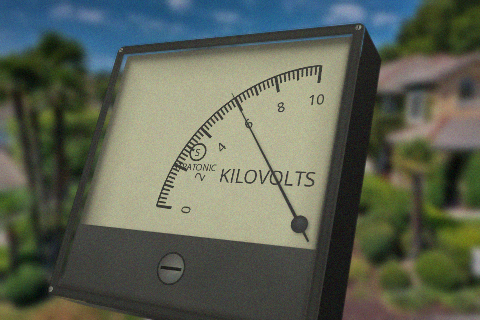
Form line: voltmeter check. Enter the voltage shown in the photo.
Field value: 6 kV
